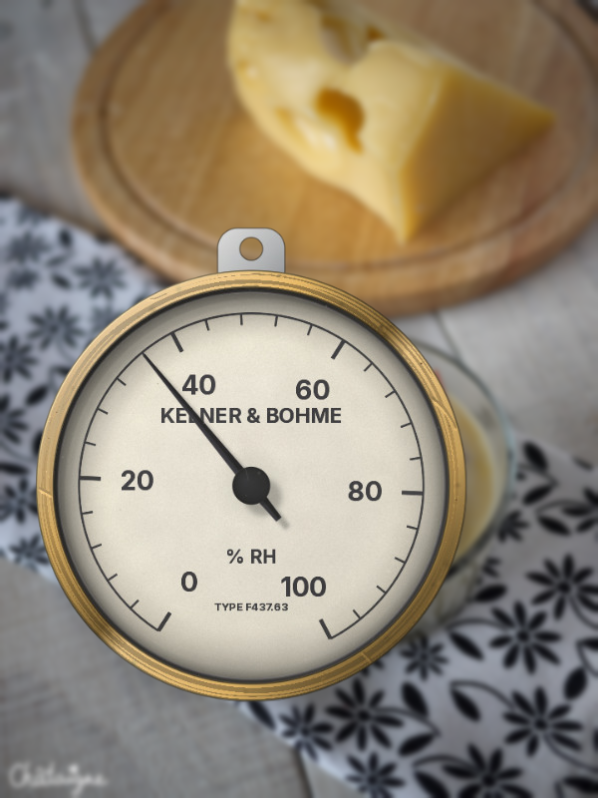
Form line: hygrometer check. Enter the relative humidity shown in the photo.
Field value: 36 %
